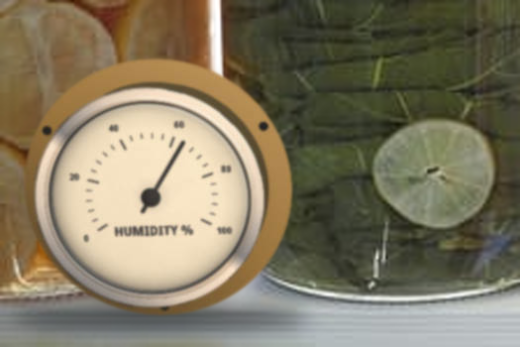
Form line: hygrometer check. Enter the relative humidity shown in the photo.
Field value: 64 %
